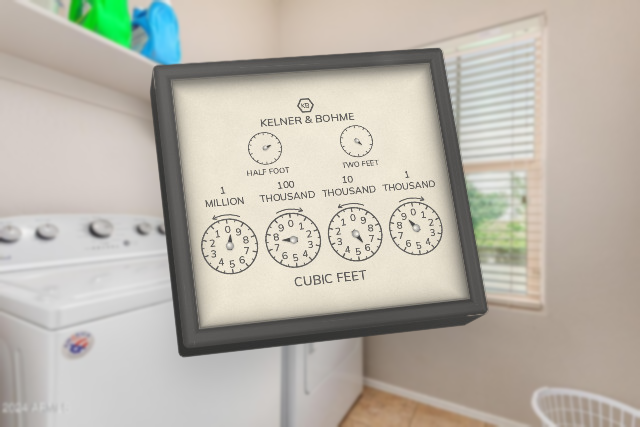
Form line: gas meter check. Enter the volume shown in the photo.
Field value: 975900 ft³
